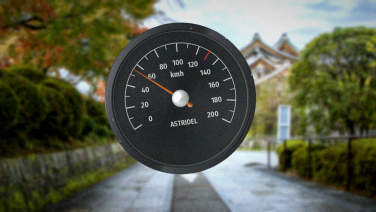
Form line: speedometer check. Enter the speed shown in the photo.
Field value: 55 km/h
